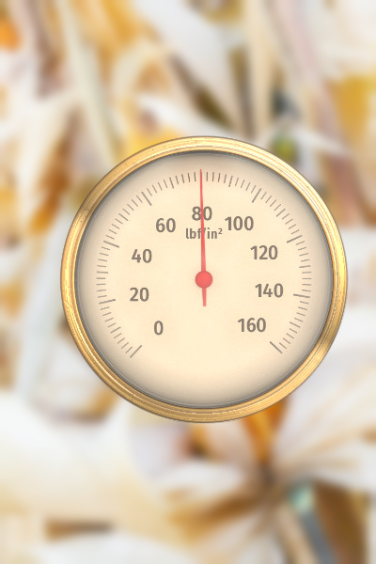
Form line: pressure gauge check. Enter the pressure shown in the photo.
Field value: 80 psi
